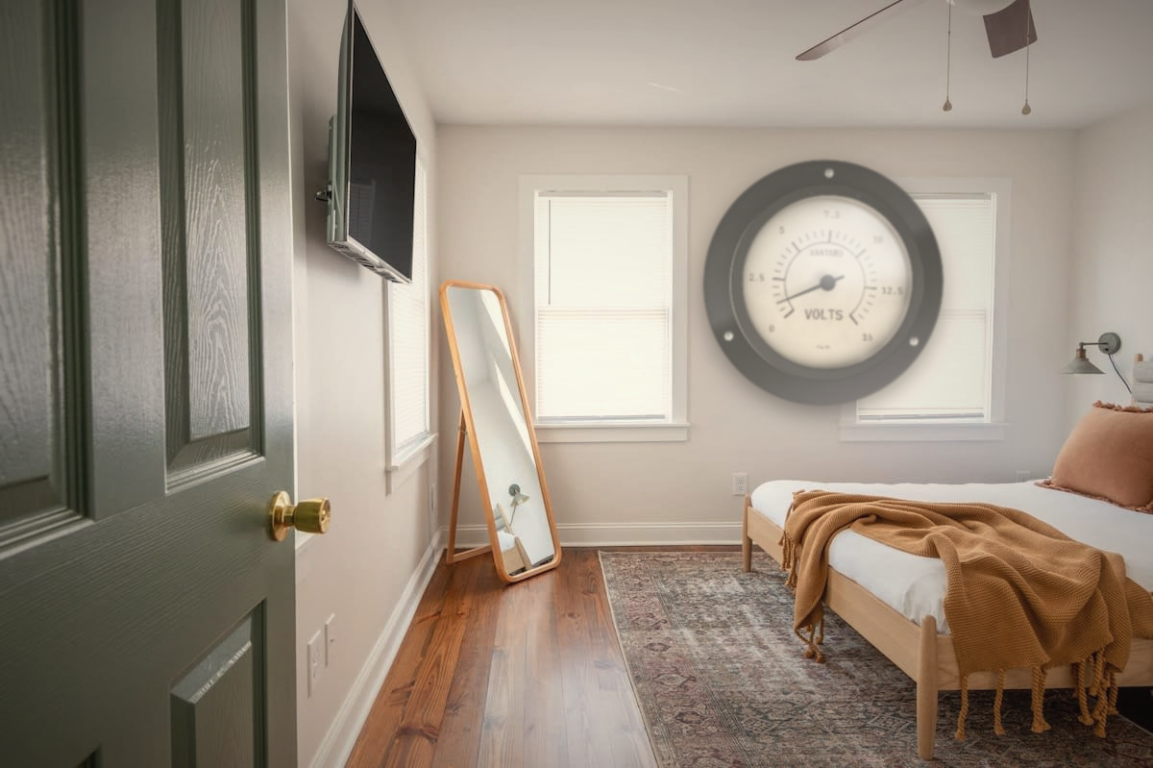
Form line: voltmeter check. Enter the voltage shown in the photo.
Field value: 1 V
